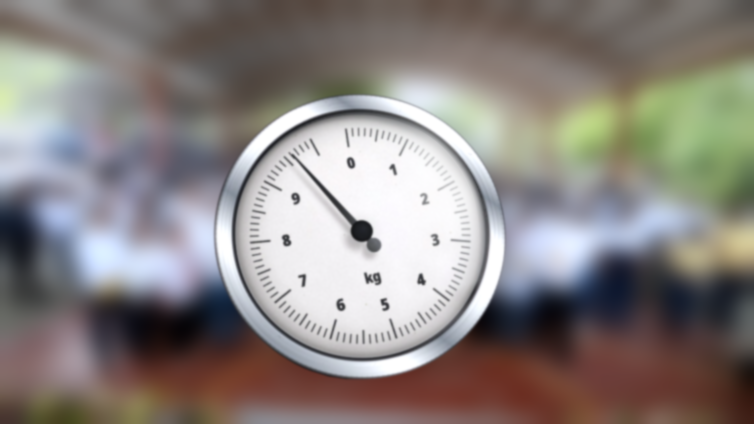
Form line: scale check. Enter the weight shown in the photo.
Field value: 9.6 kg
